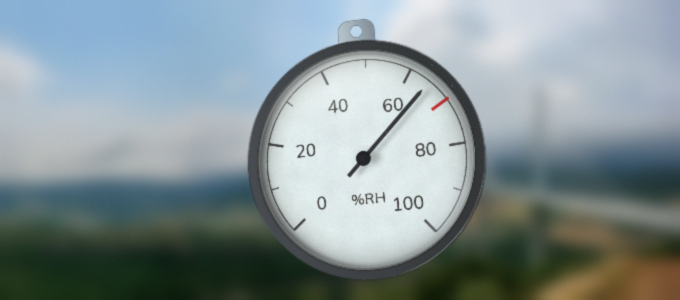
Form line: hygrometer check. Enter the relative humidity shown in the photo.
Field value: 65 %
